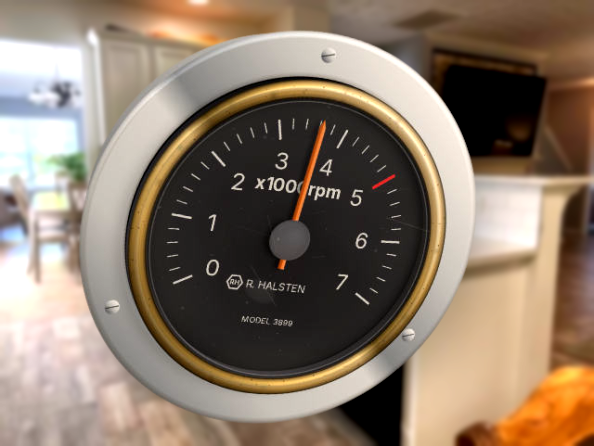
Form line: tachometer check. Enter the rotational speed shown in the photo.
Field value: 3600 rpm
